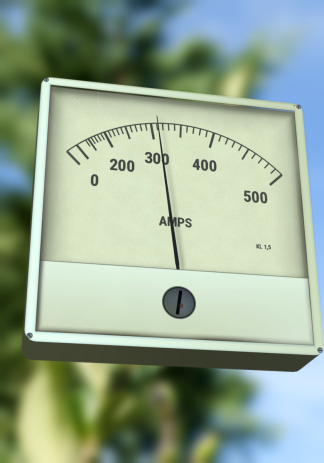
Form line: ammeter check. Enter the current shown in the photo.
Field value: 310 A
